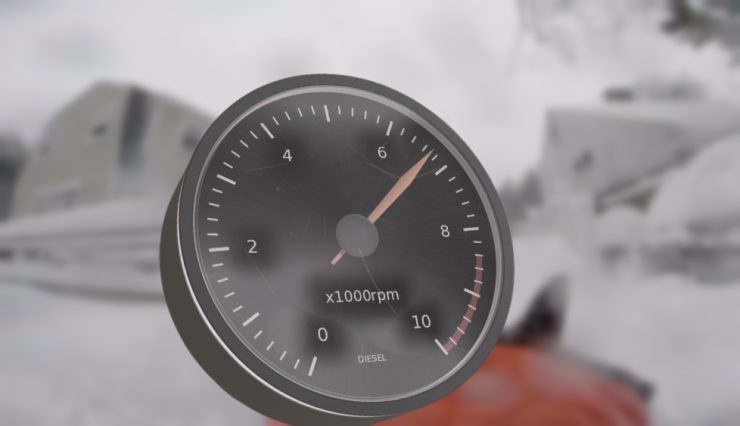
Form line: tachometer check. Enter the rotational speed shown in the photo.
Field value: 6700 rpm
